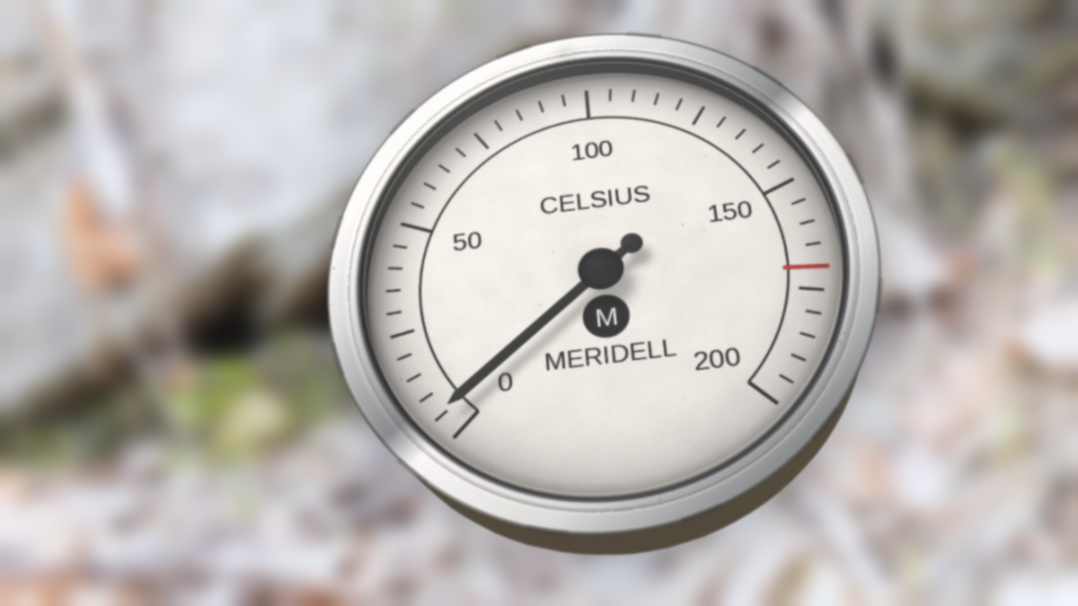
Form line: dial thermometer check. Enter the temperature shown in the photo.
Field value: 5 °C
